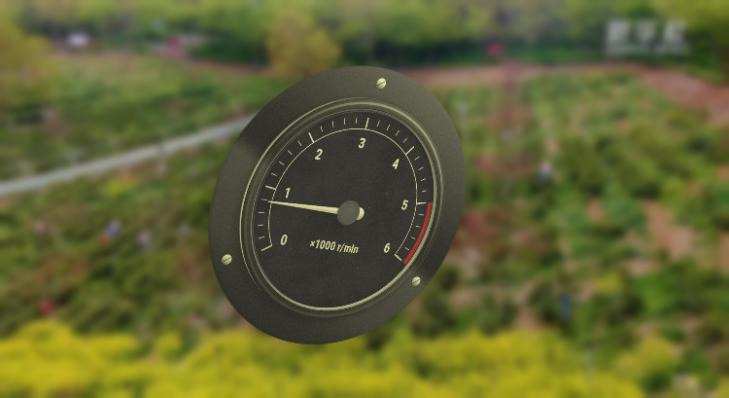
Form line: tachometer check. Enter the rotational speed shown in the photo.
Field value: 800 rpm
